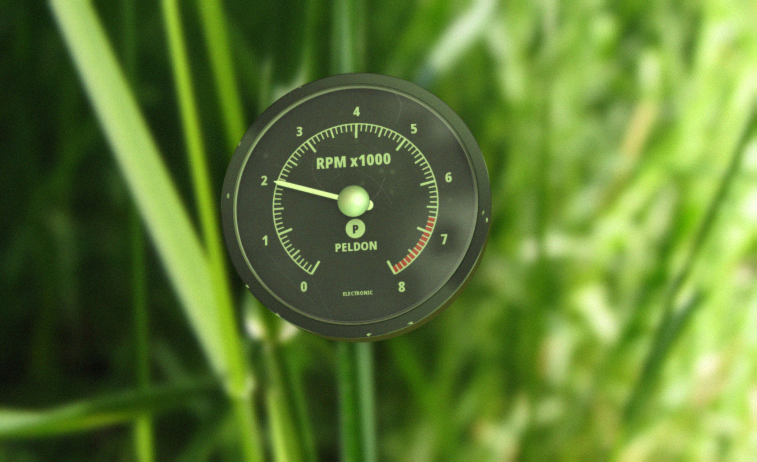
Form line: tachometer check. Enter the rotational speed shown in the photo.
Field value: 2000 rpm
